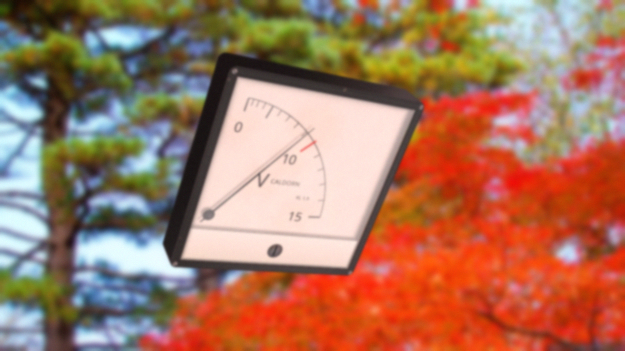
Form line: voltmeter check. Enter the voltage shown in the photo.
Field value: 9 V
